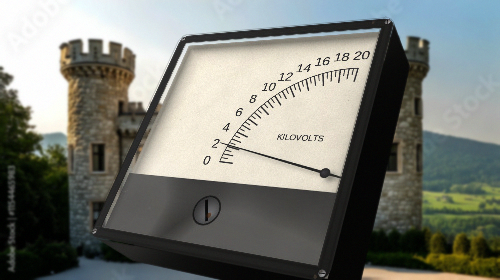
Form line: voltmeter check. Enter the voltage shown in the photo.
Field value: 2 kV
